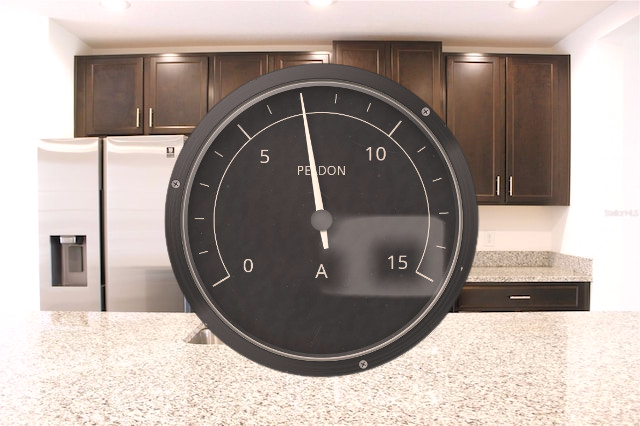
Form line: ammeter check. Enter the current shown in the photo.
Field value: 7 A
